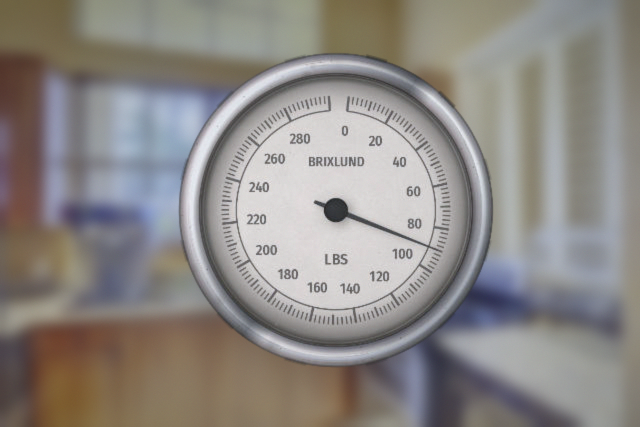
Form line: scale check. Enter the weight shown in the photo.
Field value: 90 lb
